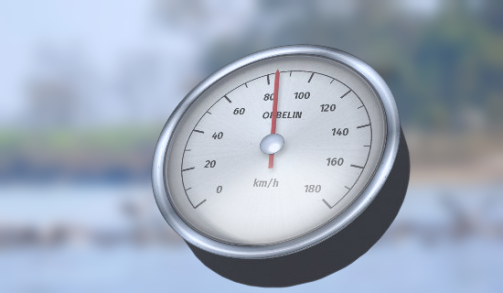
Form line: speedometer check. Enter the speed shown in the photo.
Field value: 85 km/h
